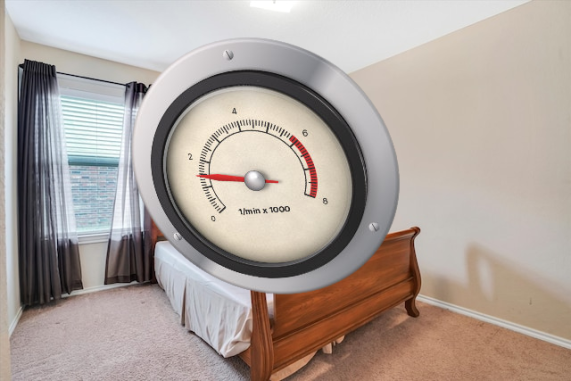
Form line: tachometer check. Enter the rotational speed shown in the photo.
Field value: 1500 rpm
